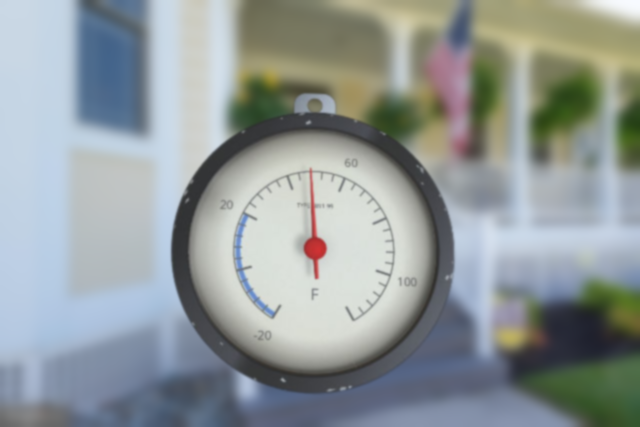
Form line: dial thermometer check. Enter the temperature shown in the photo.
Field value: 48 °F
